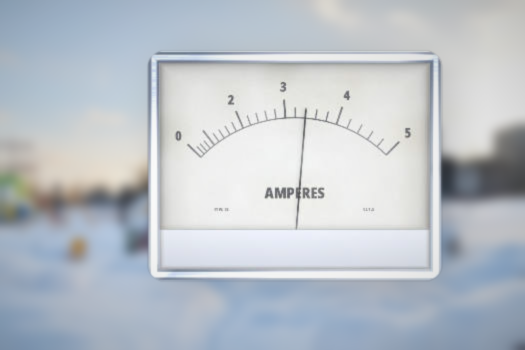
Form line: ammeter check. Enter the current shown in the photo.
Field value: 3.4 A
